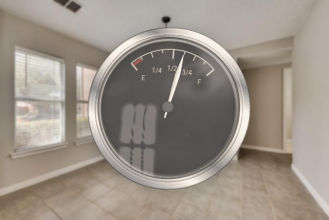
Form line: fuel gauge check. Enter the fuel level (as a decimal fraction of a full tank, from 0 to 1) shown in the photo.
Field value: 0.625
